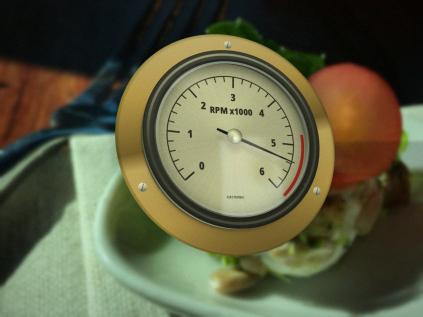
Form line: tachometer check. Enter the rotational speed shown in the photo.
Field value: 5400 rpm
